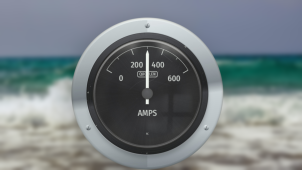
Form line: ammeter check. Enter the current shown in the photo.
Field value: 300 A
